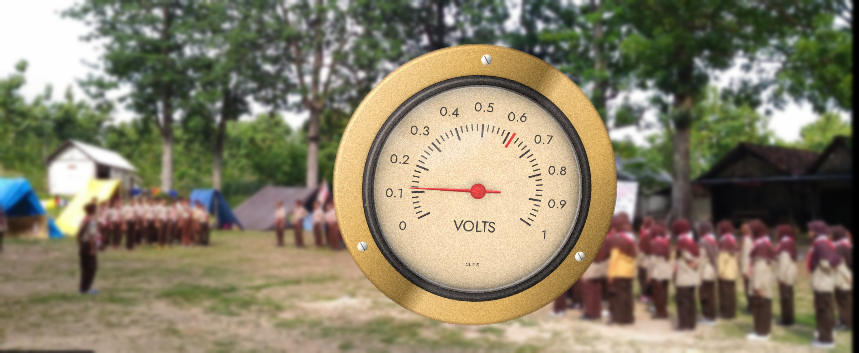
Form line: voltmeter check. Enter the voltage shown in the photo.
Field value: 0.12 V
